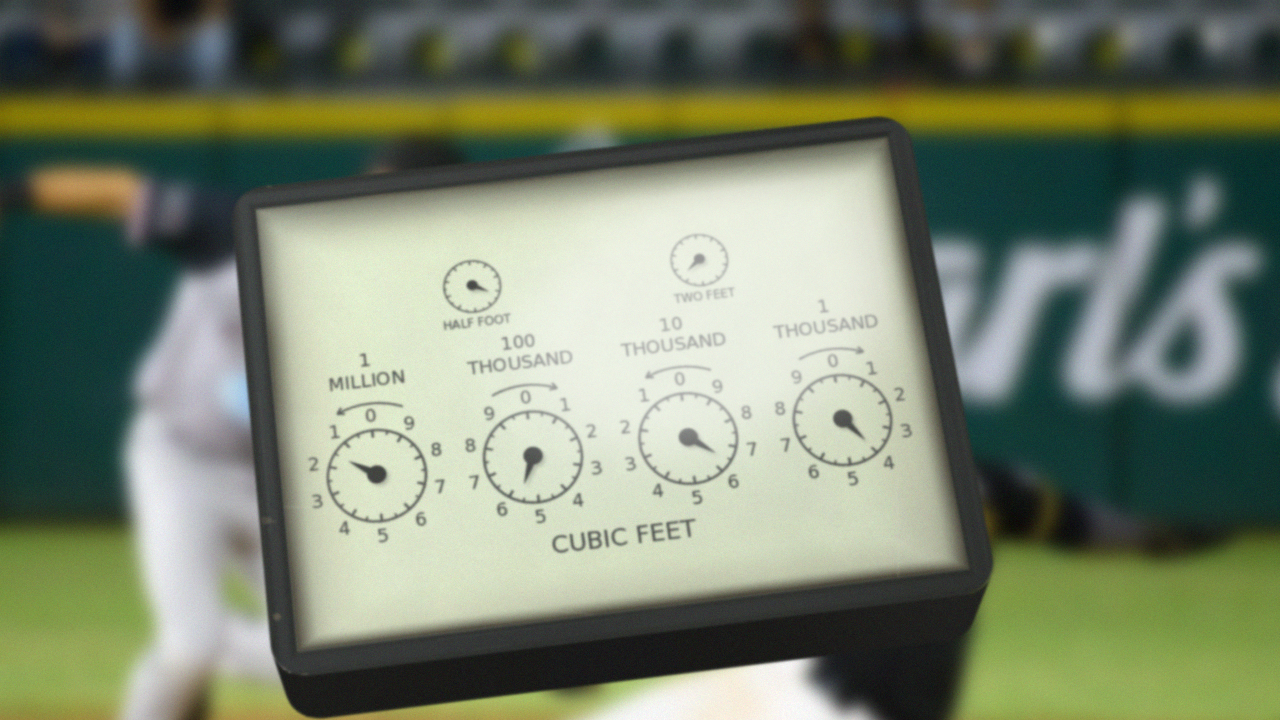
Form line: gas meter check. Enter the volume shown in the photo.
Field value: 156400 ft³
